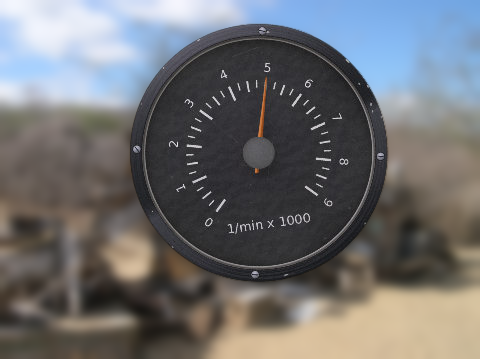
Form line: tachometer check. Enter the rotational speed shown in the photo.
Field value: 5000 rpm
